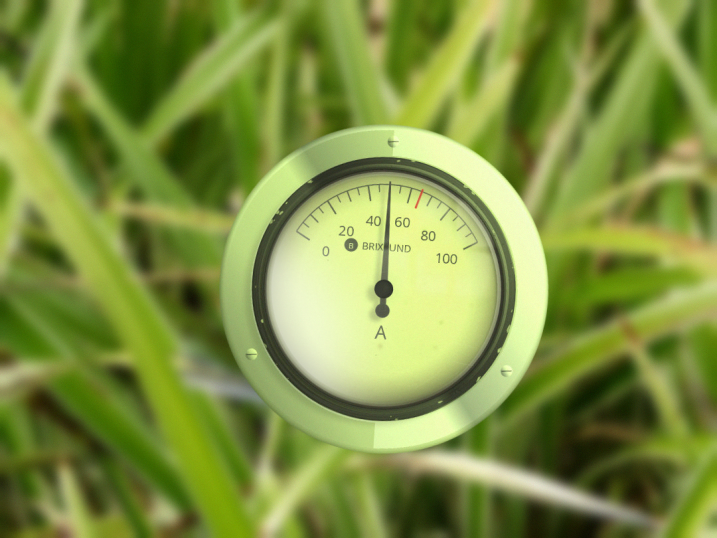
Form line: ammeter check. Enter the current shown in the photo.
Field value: 50 A
